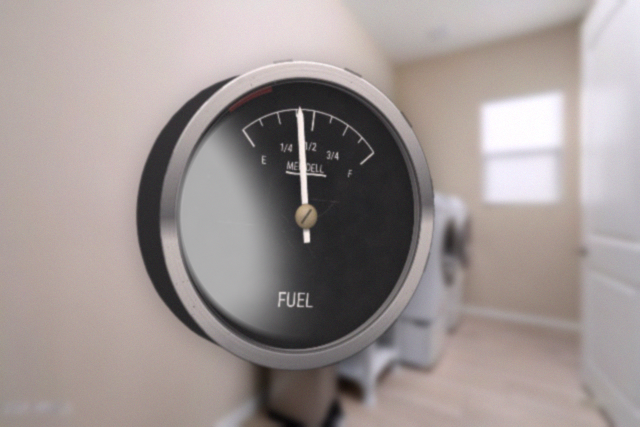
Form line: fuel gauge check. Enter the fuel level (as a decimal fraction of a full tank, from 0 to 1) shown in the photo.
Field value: 0.375
